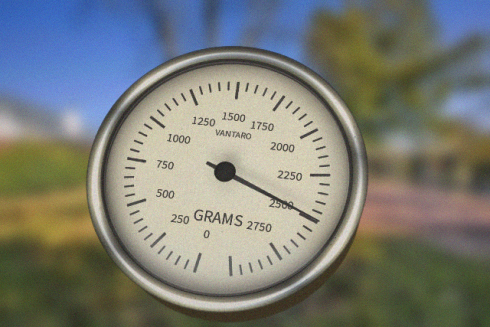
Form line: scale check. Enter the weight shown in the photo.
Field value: 2500 g
